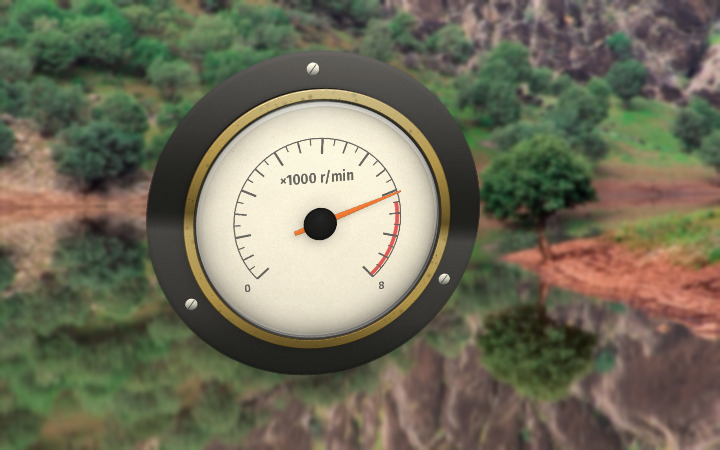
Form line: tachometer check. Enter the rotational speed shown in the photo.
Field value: 6000 rpm
